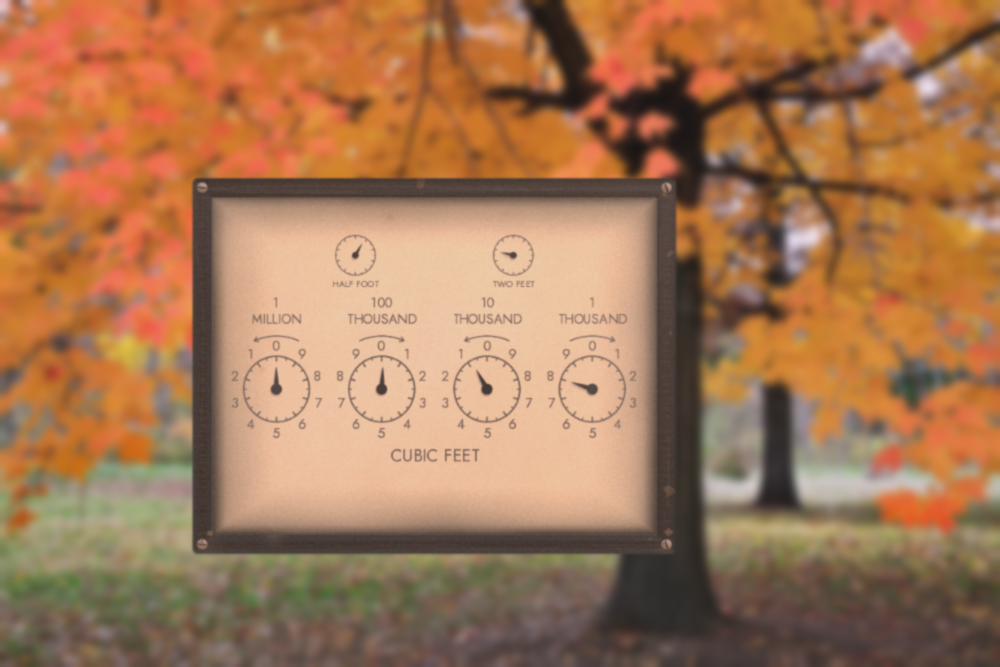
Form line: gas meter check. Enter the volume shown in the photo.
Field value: 800 ft³
